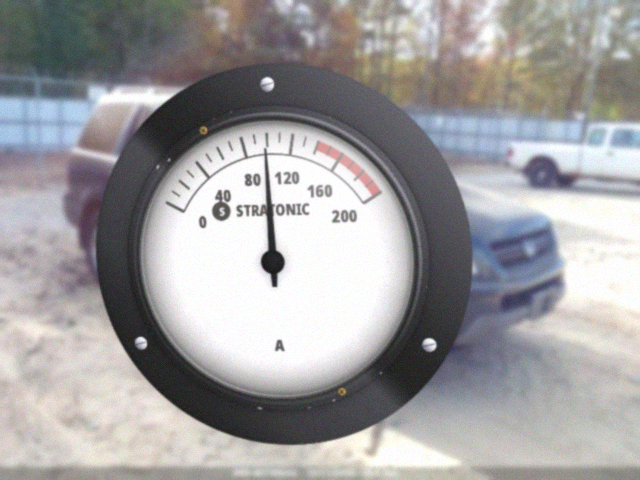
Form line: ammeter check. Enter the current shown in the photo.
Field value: 100 A
